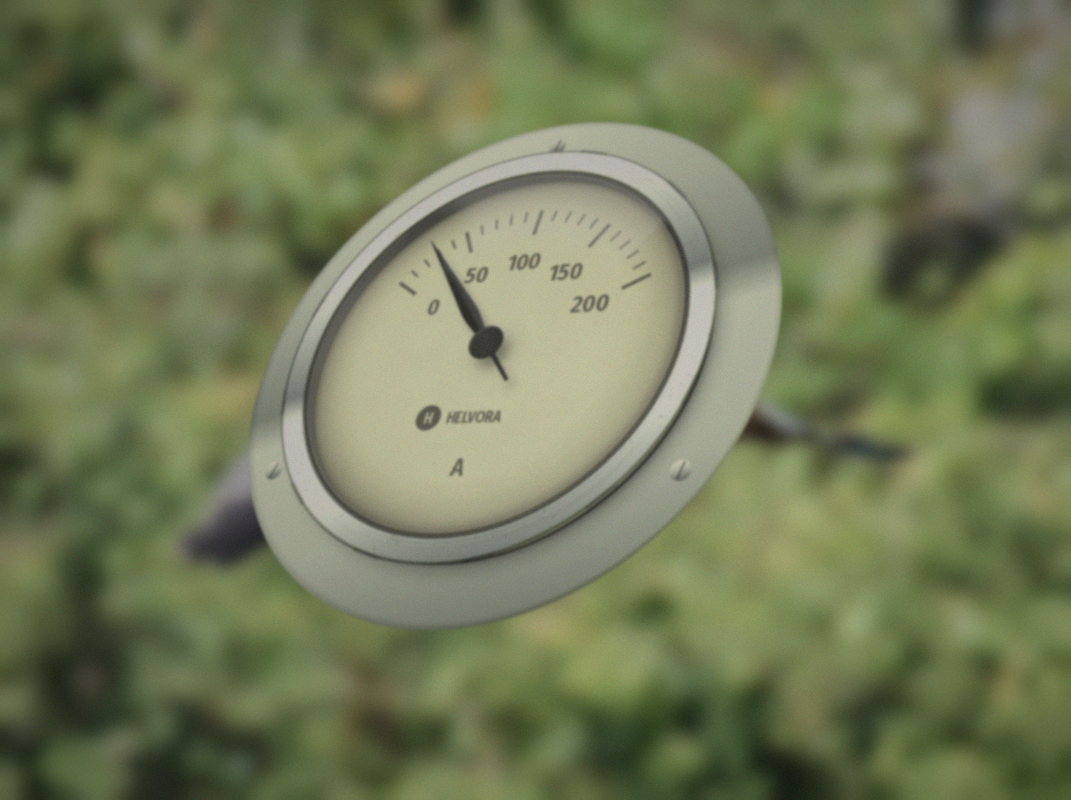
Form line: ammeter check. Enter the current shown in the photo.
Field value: 30 A
